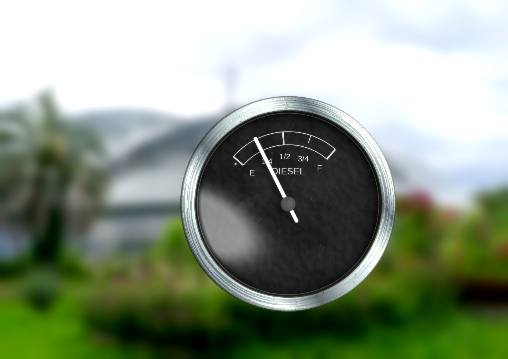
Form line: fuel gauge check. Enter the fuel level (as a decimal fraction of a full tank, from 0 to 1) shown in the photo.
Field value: 0.25
